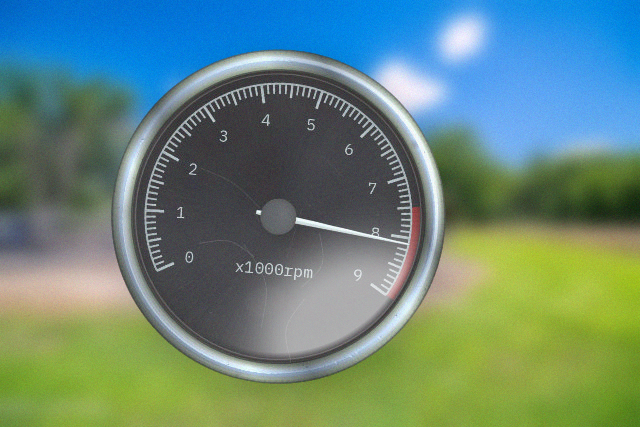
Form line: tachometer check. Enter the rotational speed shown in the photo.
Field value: 8100 rpm
